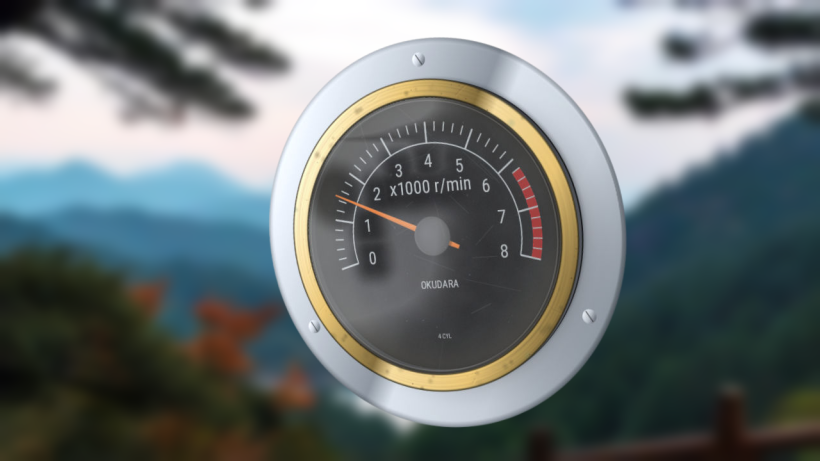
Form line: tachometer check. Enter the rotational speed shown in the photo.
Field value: 1500 rpm
